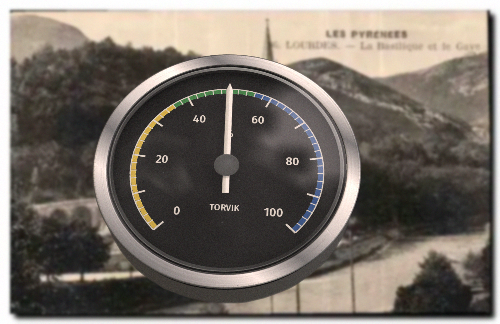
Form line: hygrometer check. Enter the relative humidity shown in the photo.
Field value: 50 %
